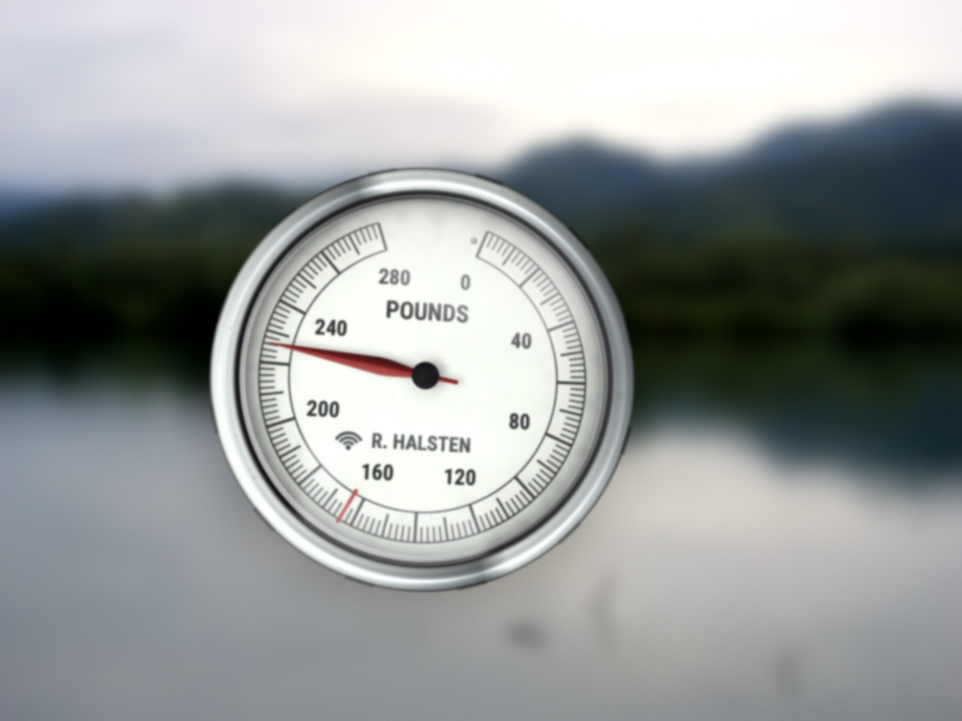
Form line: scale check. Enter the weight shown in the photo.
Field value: 226 lb
